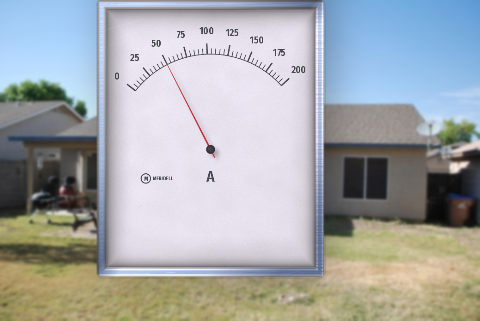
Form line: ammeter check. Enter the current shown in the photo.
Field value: 50 A
